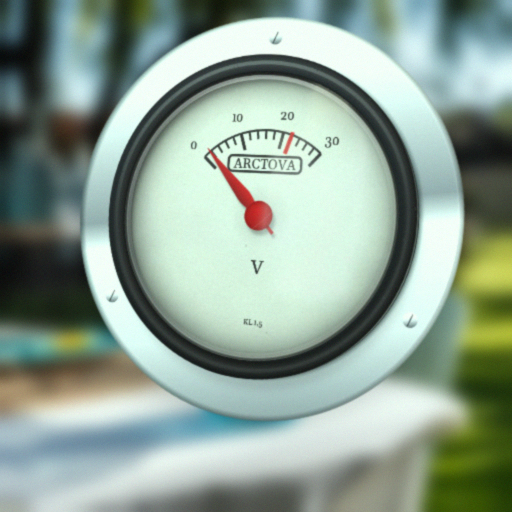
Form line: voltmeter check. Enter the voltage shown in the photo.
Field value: 2 V
